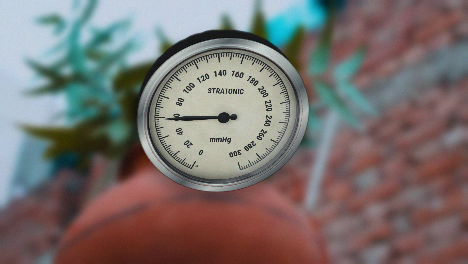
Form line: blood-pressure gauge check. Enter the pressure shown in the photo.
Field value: 60 mmHg
